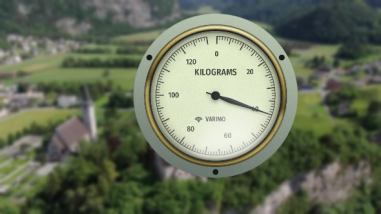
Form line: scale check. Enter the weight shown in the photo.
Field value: 40 kg
